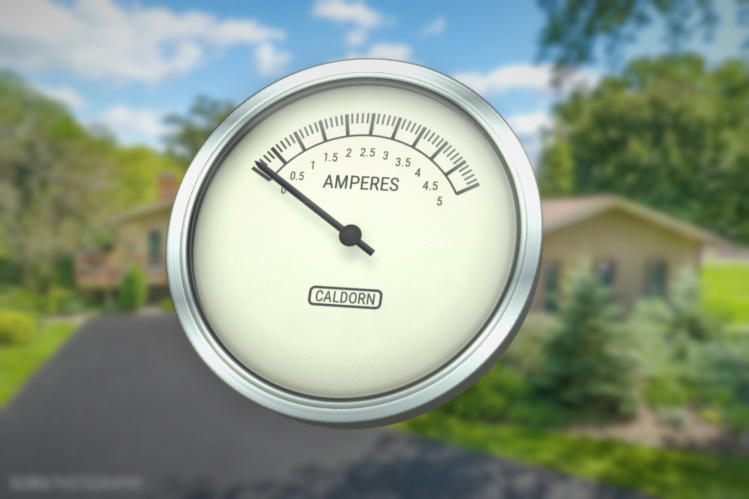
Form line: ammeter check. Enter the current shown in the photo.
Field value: 0.1 A
